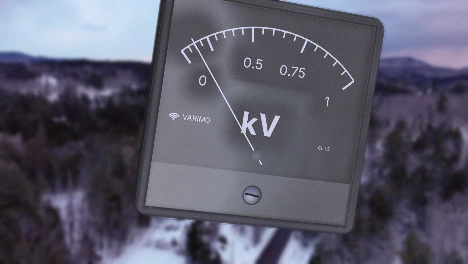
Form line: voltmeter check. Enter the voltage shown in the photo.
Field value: 0.15 kV
